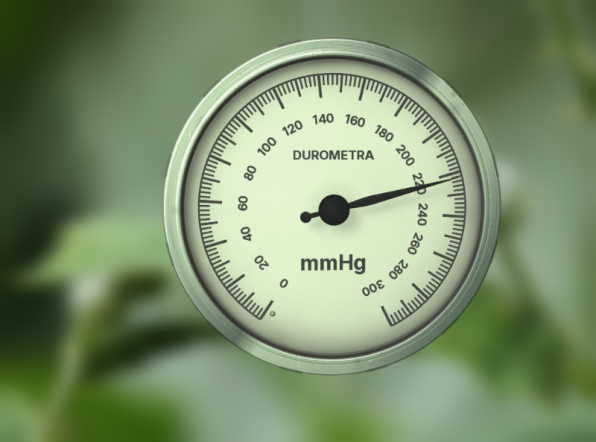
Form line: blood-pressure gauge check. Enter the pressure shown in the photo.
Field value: 222 mmHg
